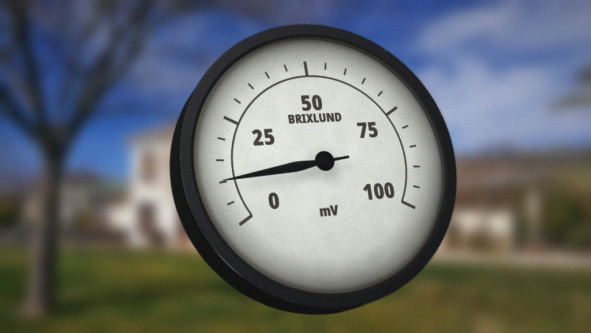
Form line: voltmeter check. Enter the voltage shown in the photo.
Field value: 10 mV
